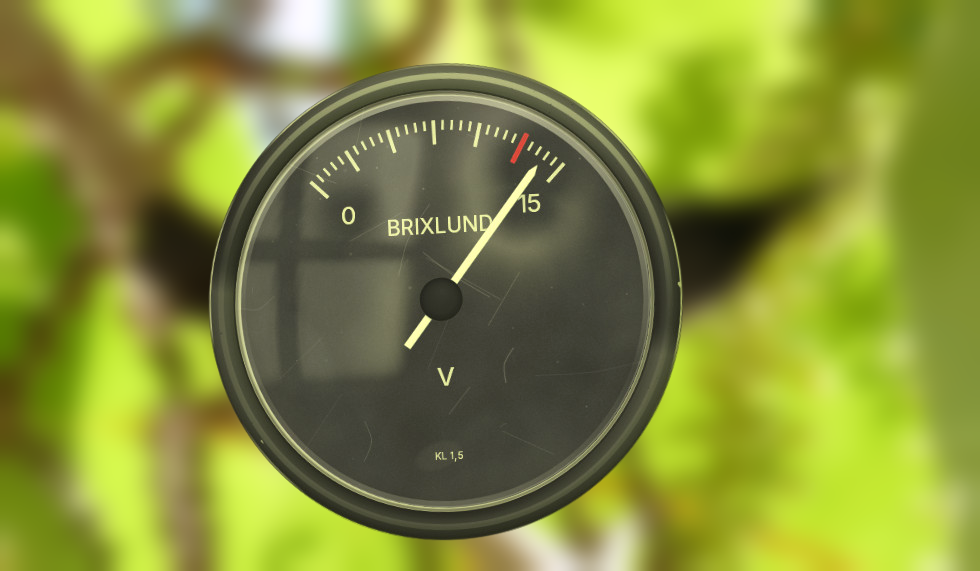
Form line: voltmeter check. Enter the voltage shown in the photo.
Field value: 14 V
